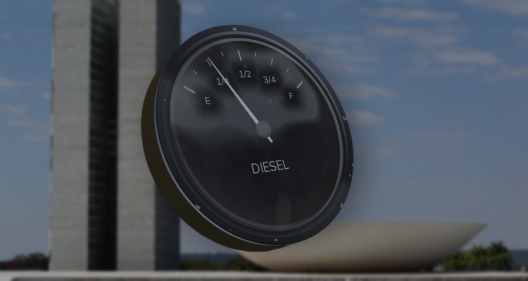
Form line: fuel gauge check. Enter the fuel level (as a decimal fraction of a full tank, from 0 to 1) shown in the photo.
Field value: 0.25
